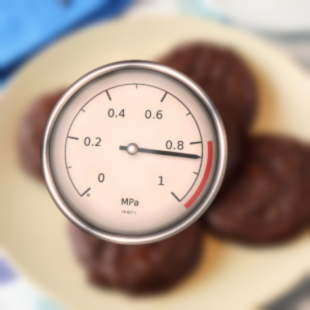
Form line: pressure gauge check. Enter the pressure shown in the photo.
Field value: 0.85 MPa
